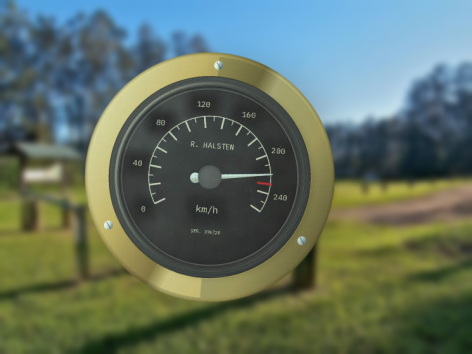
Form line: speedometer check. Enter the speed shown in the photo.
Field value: 220 km/h
